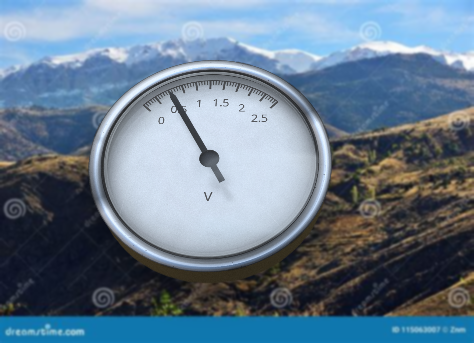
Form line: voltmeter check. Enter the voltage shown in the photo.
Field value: 0.5 V
